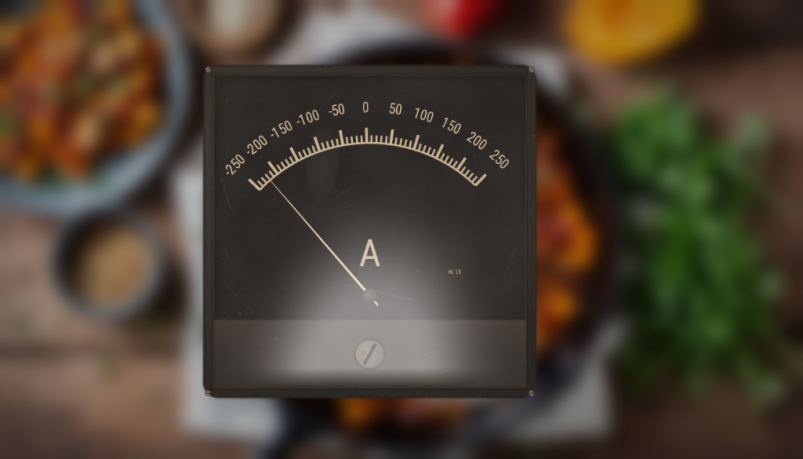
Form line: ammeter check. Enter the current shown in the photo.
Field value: -220 A
